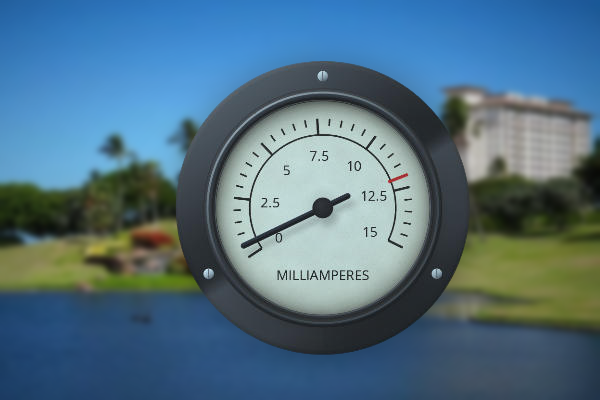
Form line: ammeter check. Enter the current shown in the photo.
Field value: 0.5 mA
